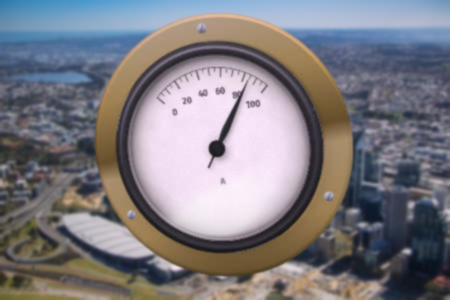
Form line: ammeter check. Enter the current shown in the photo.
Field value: 85 A
